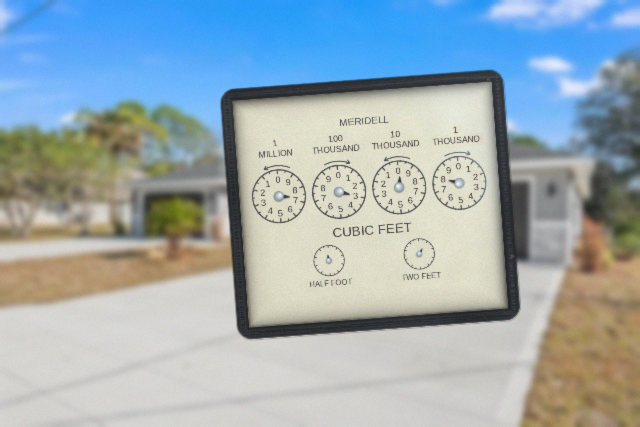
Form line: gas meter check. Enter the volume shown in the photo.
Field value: 729800 ft³
